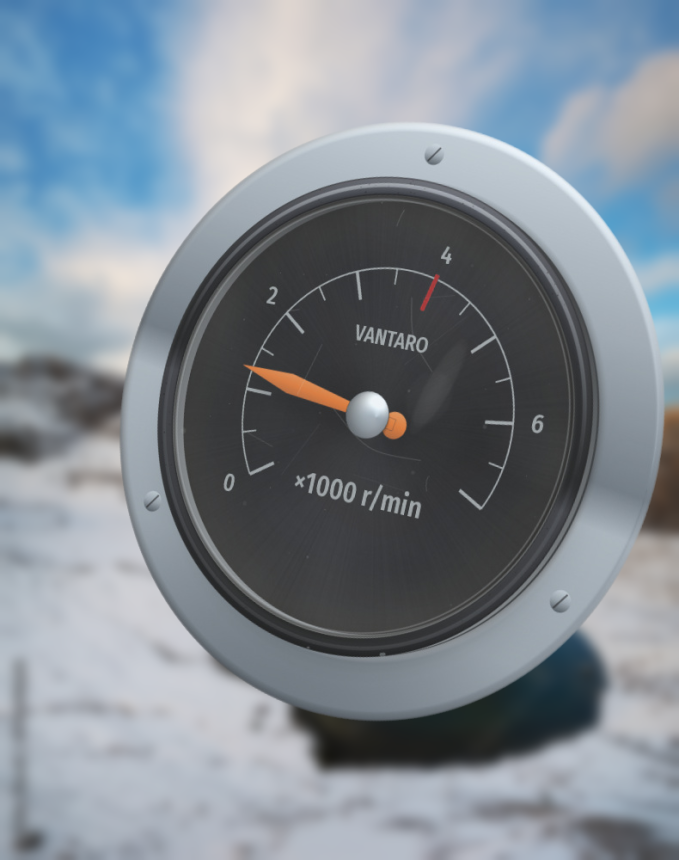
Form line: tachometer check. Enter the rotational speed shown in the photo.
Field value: 1250 rpm
